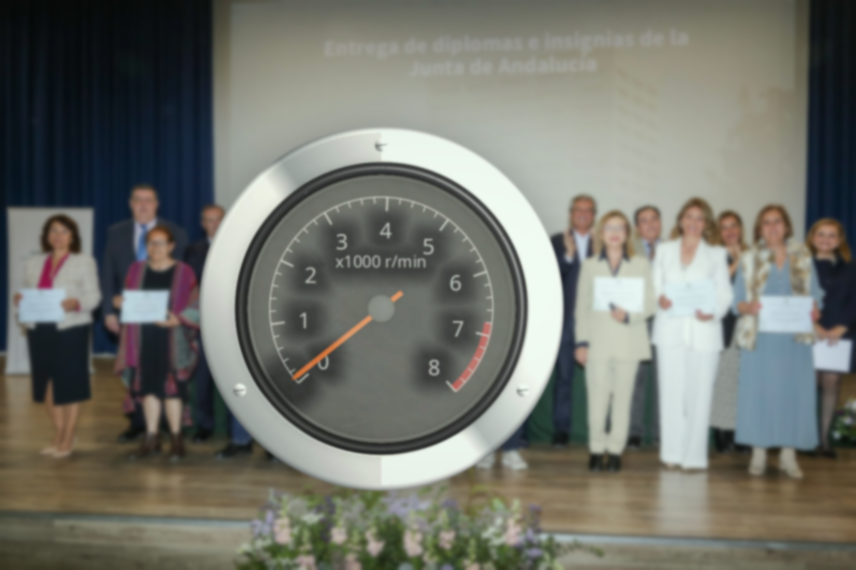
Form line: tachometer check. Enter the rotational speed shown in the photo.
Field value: 100 rpm
